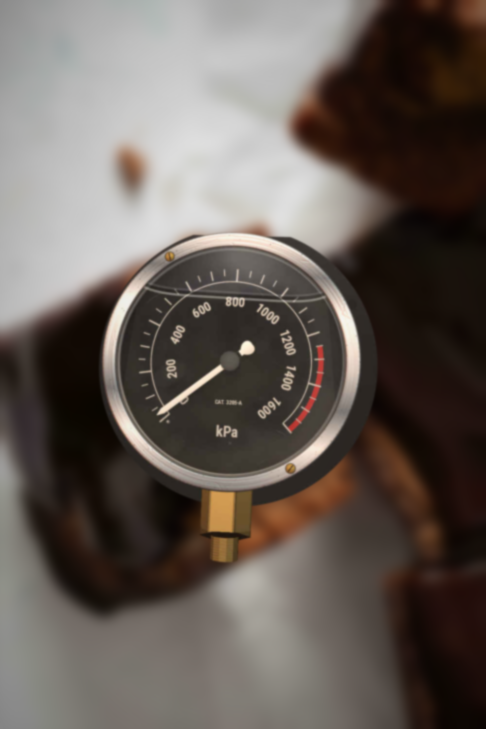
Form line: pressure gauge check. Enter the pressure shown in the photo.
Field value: 25 kPa
